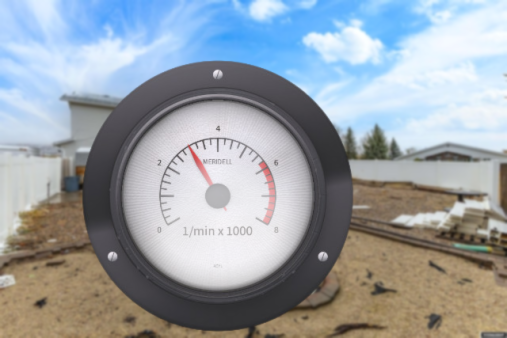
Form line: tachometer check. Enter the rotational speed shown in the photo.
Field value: 3000 rpm
